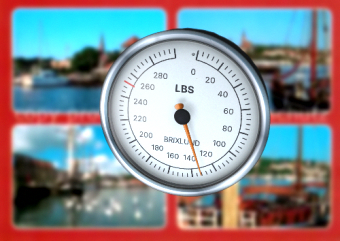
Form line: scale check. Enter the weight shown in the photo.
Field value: 132 lb
